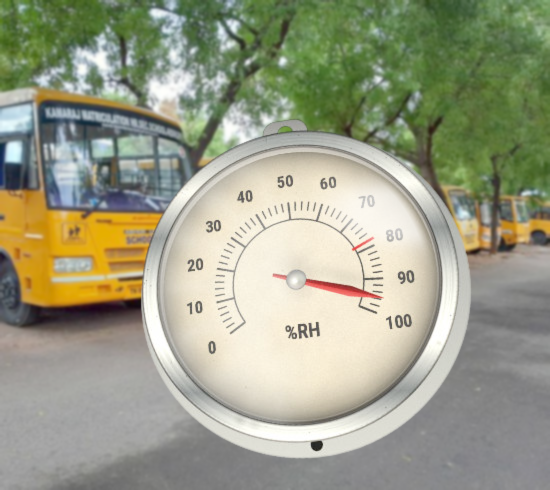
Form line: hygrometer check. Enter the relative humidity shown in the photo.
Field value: 96 %
